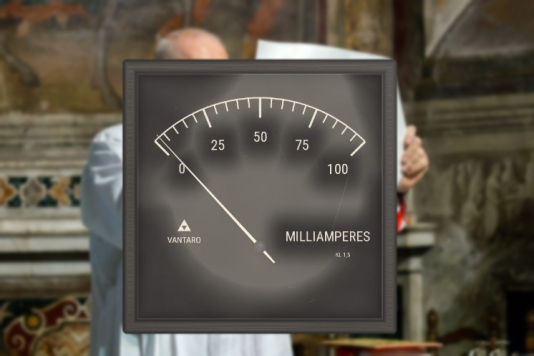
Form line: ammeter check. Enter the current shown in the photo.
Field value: 2.5 mA
